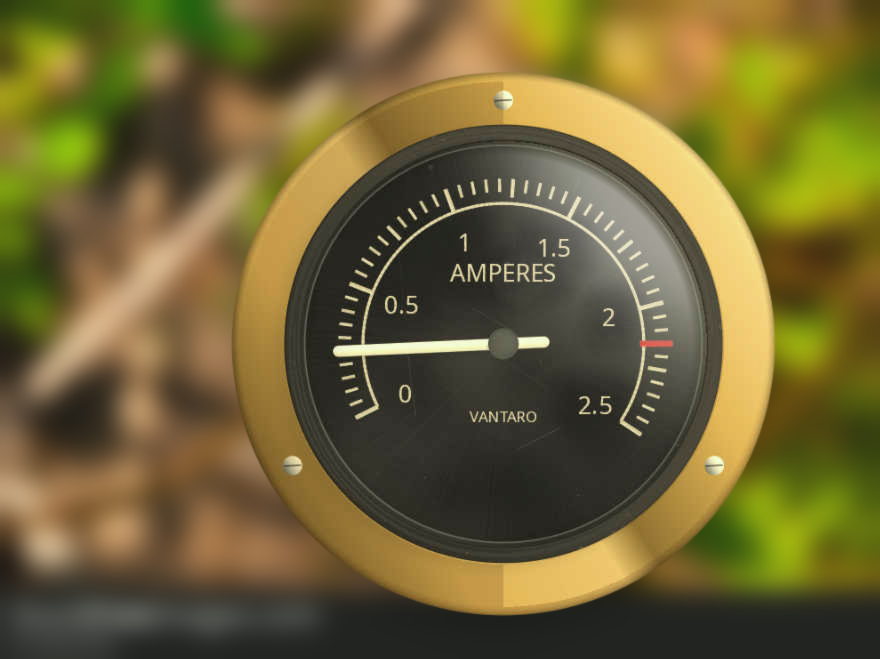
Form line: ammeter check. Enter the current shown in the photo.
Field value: 0.25 A
